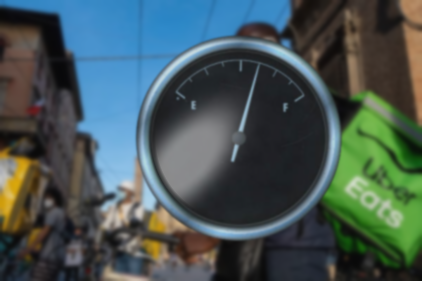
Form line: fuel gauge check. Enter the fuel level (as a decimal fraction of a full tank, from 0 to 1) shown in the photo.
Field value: 0.625
